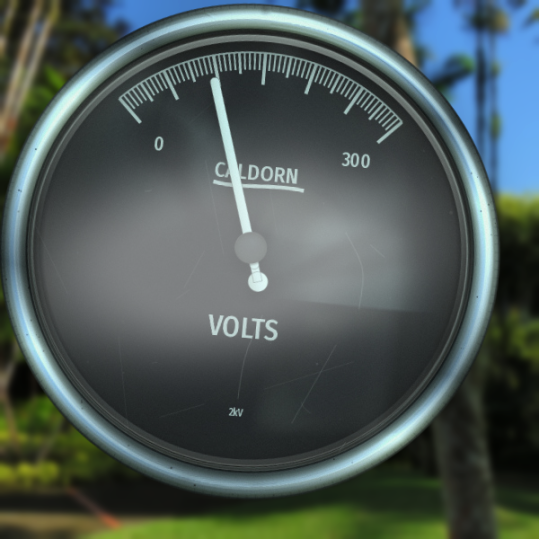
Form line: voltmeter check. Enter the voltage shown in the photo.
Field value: 95 V
